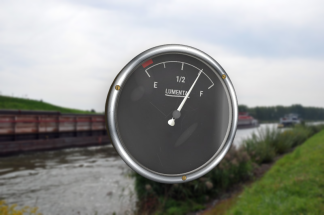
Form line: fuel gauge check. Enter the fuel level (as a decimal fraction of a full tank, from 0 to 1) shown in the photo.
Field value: 0.75
